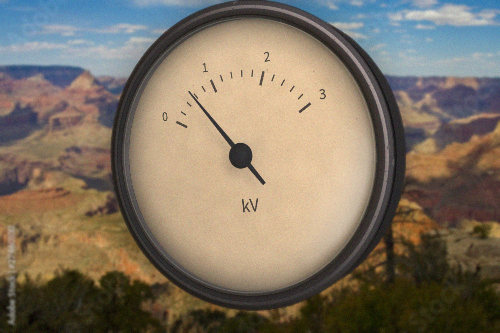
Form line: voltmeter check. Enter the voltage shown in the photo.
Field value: 0.6 kV
